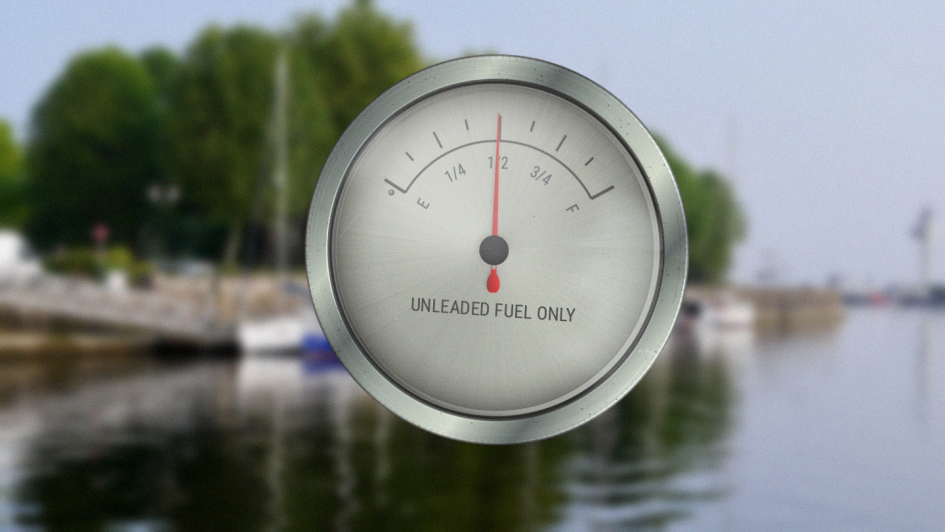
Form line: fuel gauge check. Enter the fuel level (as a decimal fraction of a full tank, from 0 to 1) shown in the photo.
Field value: 0.5
